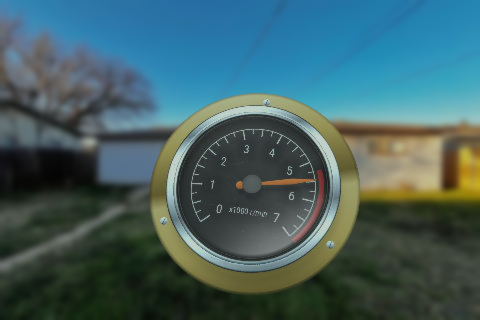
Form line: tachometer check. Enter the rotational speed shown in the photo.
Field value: 5500 rpm
